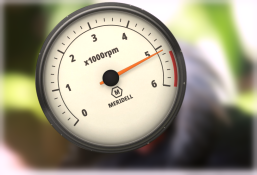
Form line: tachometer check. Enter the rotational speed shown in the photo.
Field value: 5100 rpm
